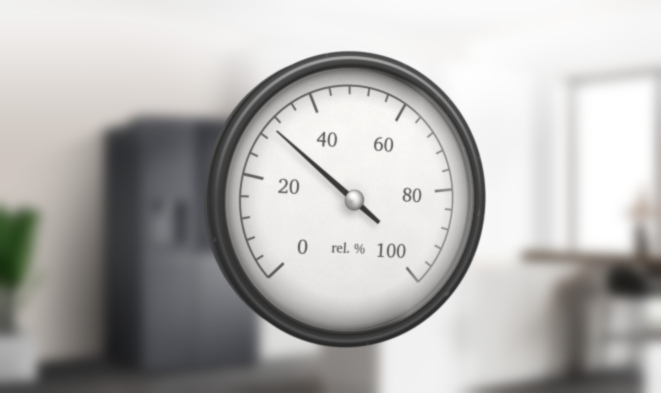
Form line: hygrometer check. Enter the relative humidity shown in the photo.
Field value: 30 %
